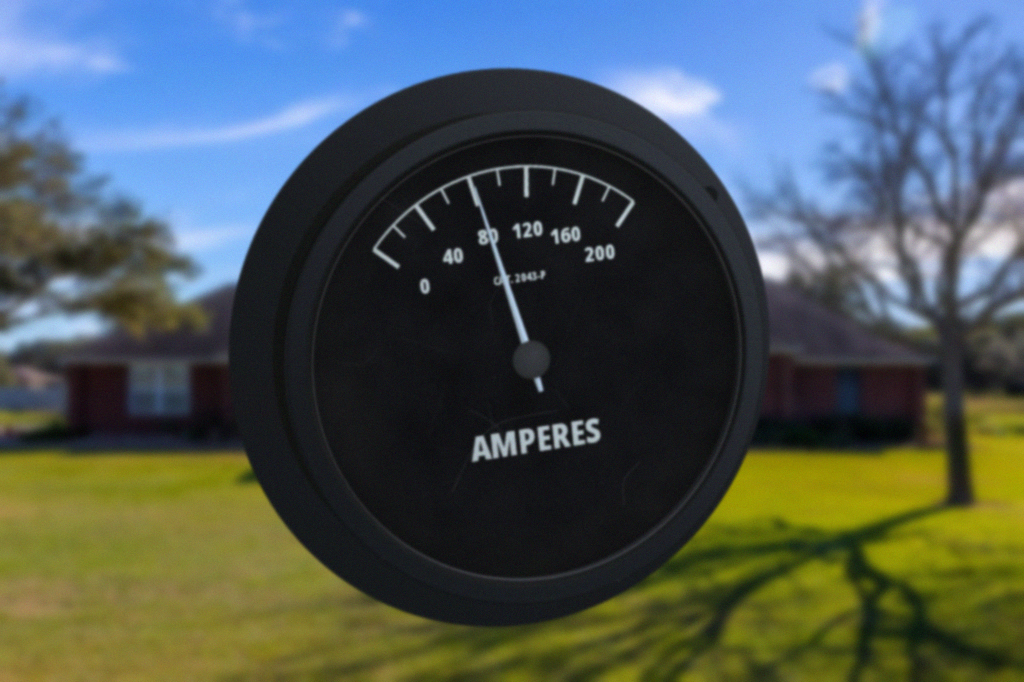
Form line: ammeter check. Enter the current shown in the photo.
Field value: 80 A
